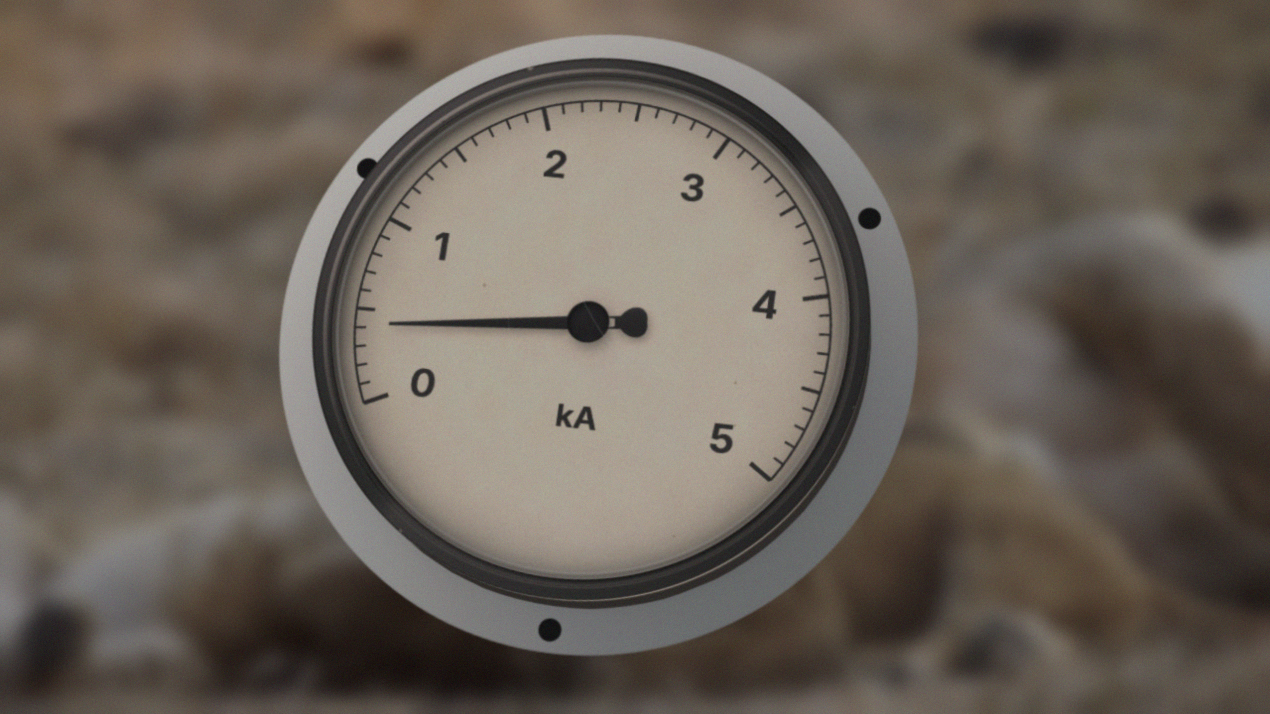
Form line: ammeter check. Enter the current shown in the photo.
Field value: 0.4 kA
